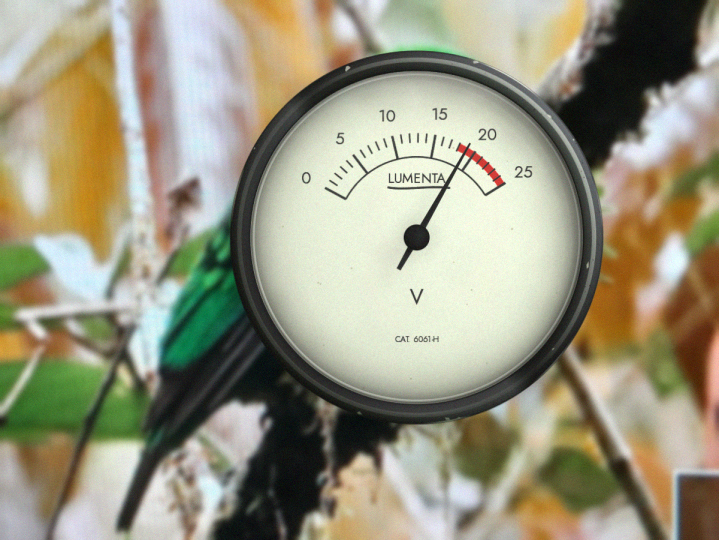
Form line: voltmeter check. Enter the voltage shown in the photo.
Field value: 19 V
